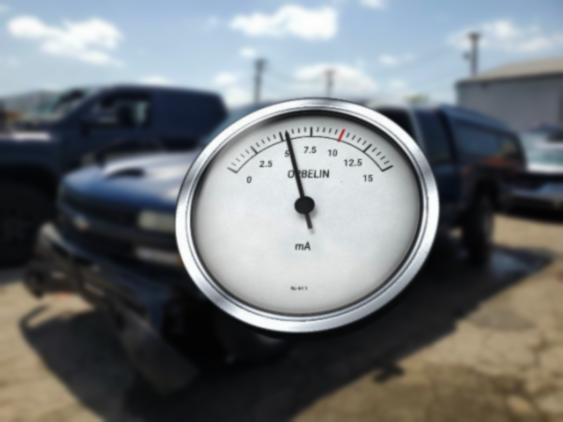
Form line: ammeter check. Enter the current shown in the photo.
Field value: 5.5 mA
